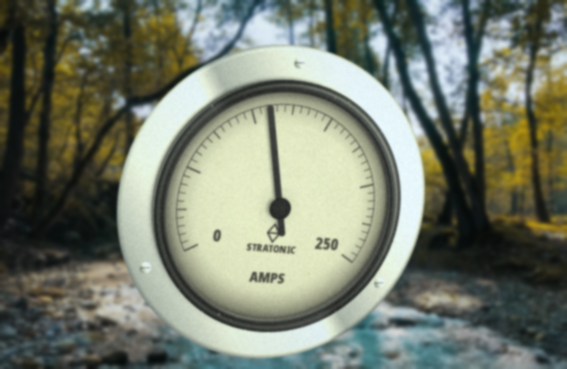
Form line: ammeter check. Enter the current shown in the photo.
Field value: 110 A
